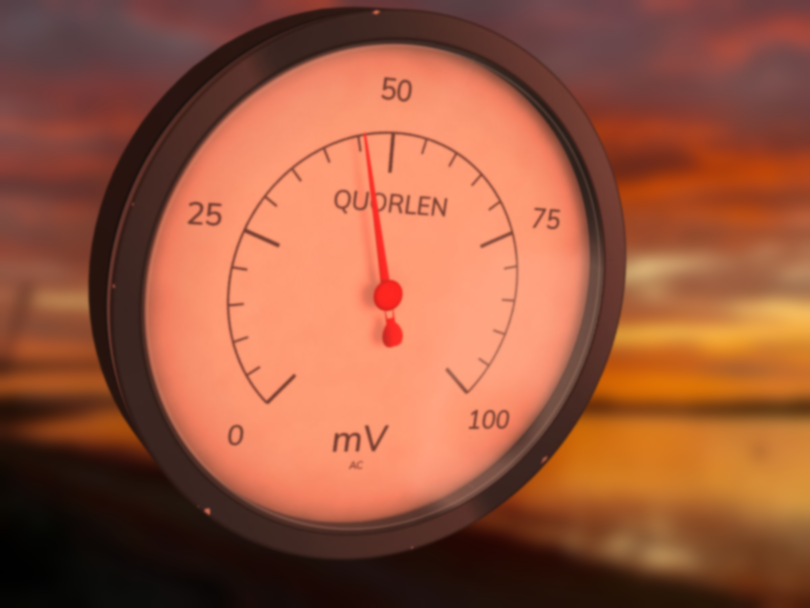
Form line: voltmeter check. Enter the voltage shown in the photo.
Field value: 45 mV
